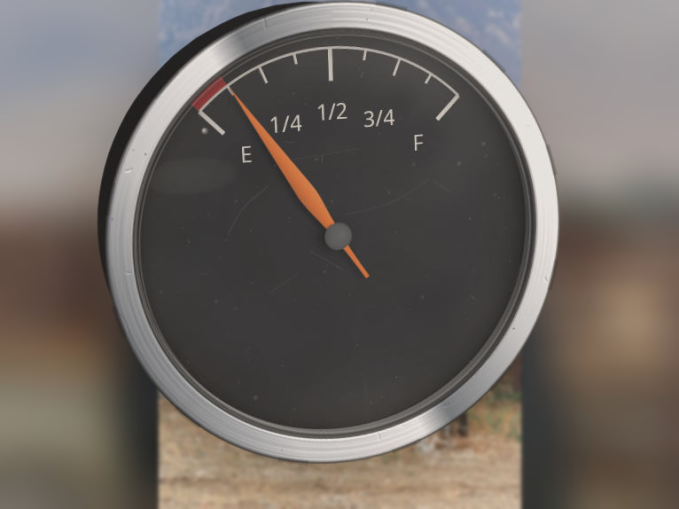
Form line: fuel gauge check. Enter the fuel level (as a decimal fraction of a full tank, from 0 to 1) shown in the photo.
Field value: 0.125
